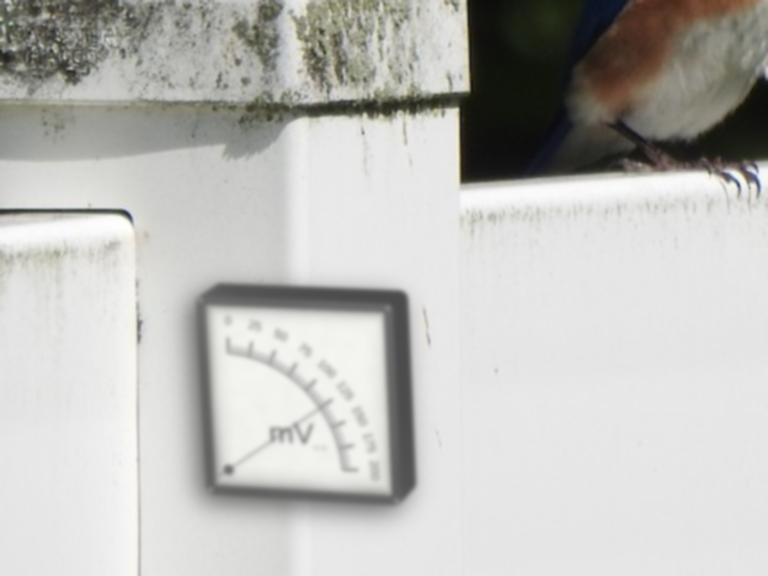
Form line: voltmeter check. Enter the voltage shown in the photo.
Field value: 125 mV
